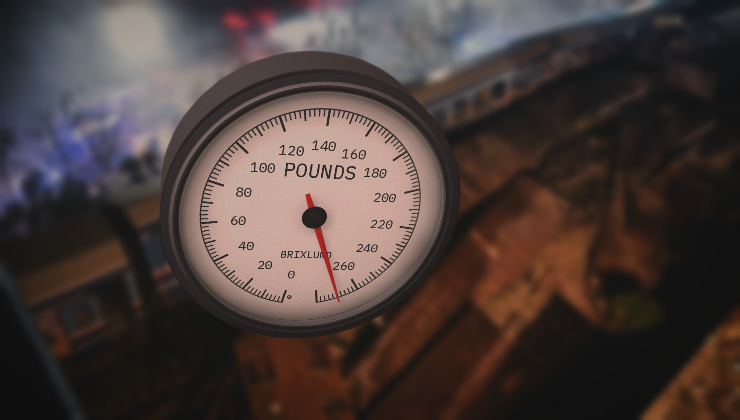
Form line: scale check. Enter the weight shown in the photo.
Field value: 270 lb
